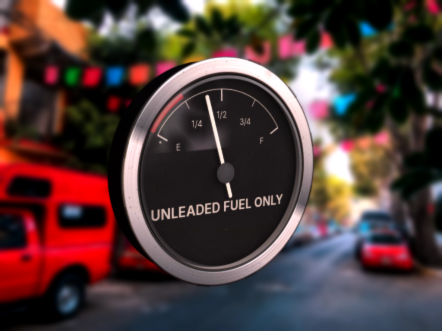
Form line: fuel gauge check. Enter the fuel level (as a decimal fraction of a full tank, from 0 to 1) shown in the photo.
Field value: 0.375
